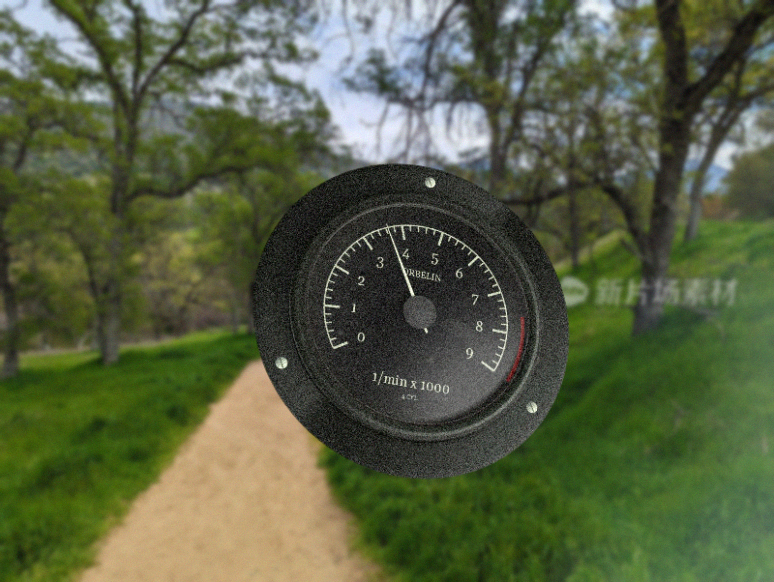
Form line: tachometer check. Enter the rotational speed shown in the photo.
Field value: 3600 rpm
